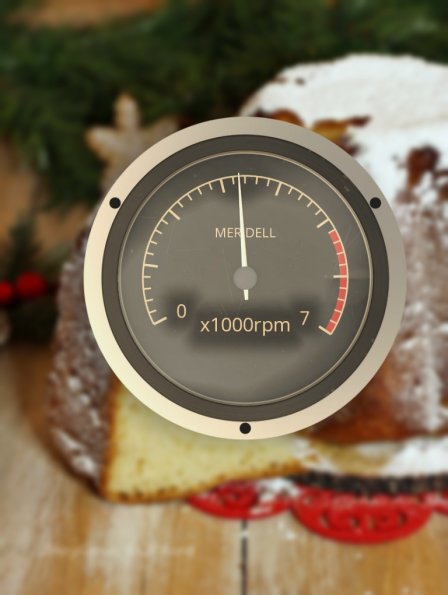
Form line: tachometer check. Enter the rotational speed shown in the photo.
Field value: 3300 rpm
